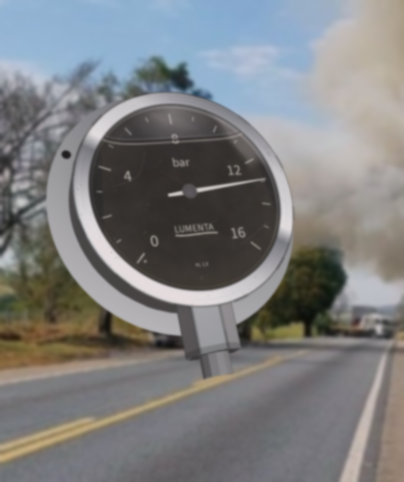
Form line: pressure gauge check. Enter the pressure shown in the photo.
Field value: 13 bar
